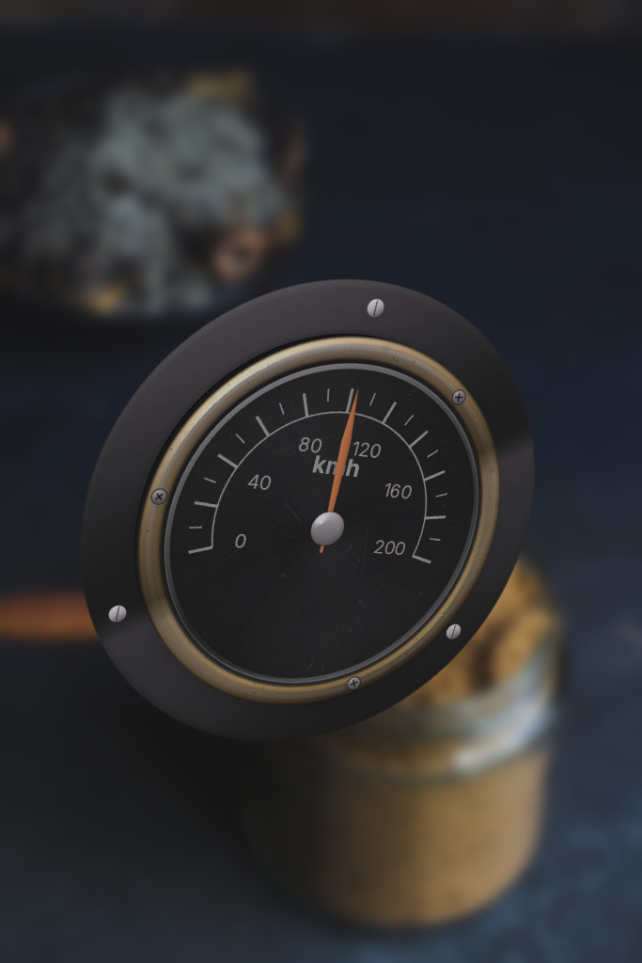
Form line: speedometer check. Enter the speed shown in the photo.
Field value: 100 km/h
